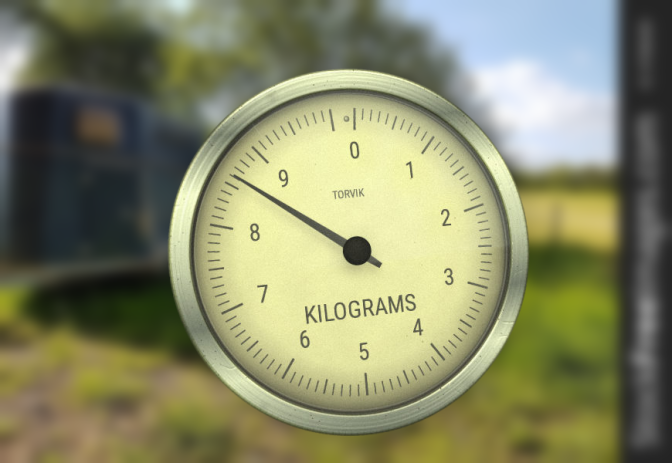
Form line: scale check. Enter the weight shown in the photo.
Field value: 8.6 kg
